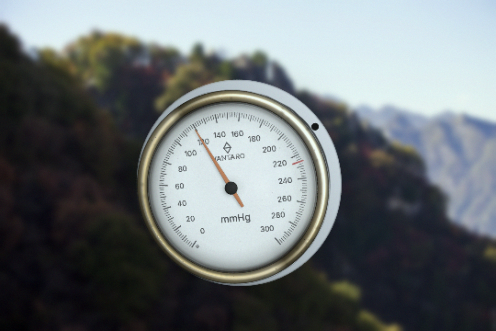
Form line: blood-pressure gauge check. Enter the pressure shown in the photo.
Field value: 120 mmHg
